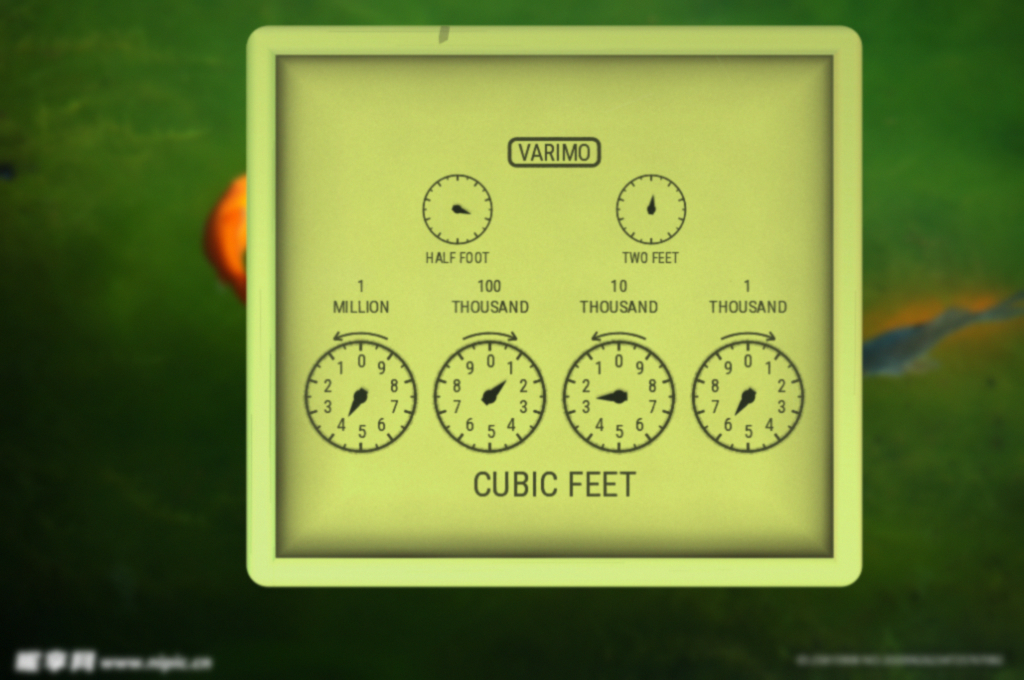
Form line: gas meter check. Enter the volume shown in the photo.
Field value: 412600 ft³
